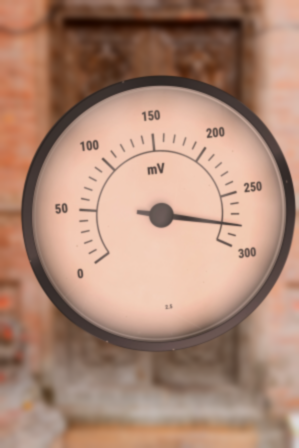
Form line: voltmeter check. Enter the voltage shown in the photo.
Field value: 280 mV
